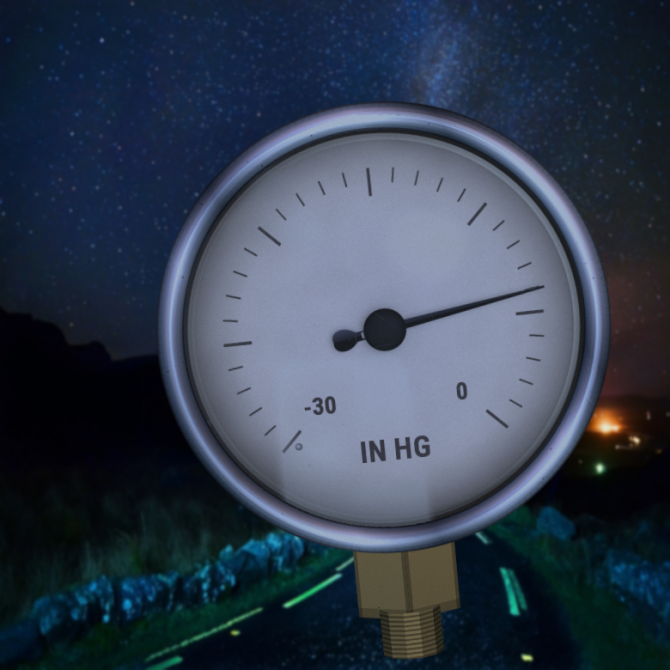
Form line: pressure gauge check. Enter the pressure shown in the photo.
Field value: -6 inHg
